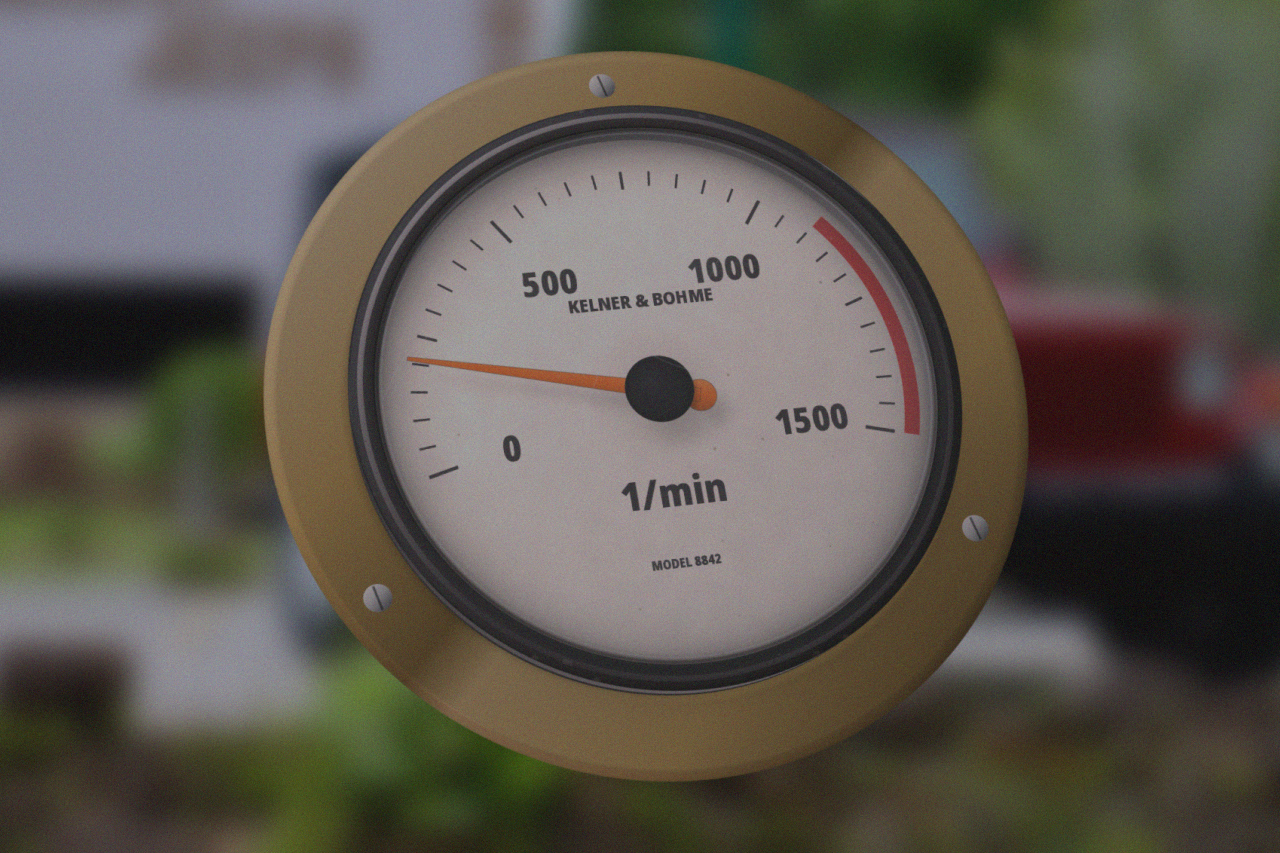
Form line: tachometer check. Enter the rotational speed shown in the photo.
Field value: 200 rpm
